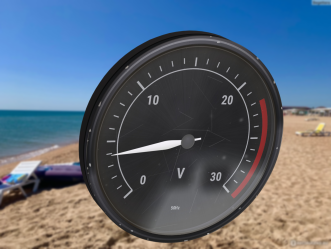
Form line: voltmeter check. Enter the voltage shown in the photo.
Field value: 4 V
